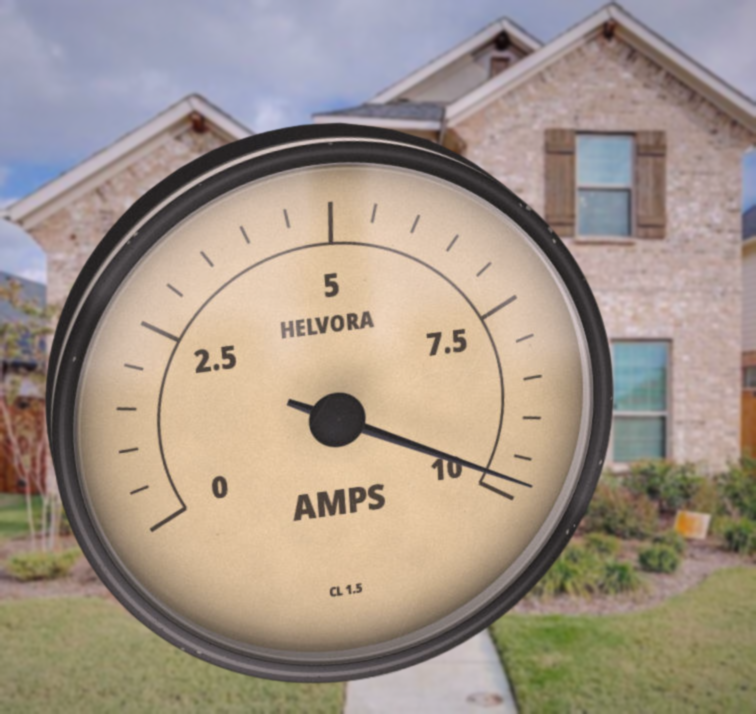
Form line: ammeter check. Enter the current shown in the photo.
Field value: 9.75 A
